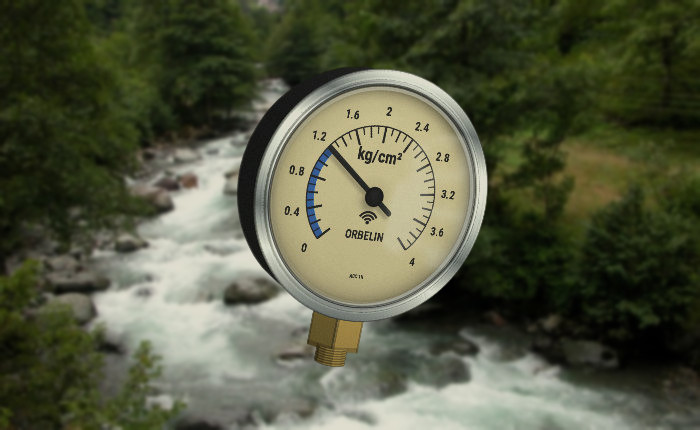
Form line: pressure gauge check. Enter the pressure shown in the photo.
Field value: 1.2 kg/cm²
